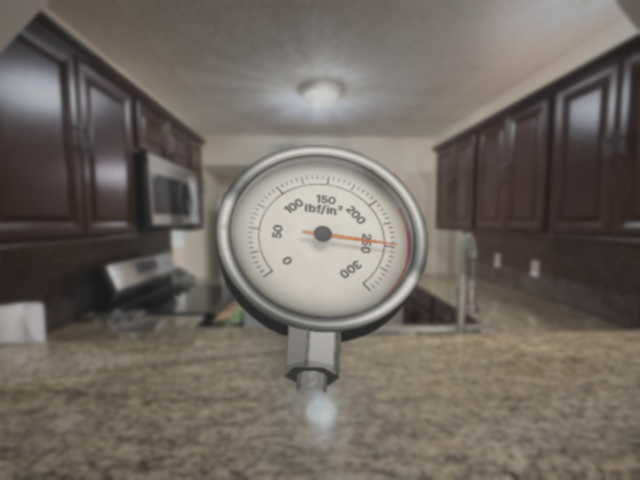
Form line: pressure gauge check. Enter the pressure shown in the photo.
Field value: 250 psi
